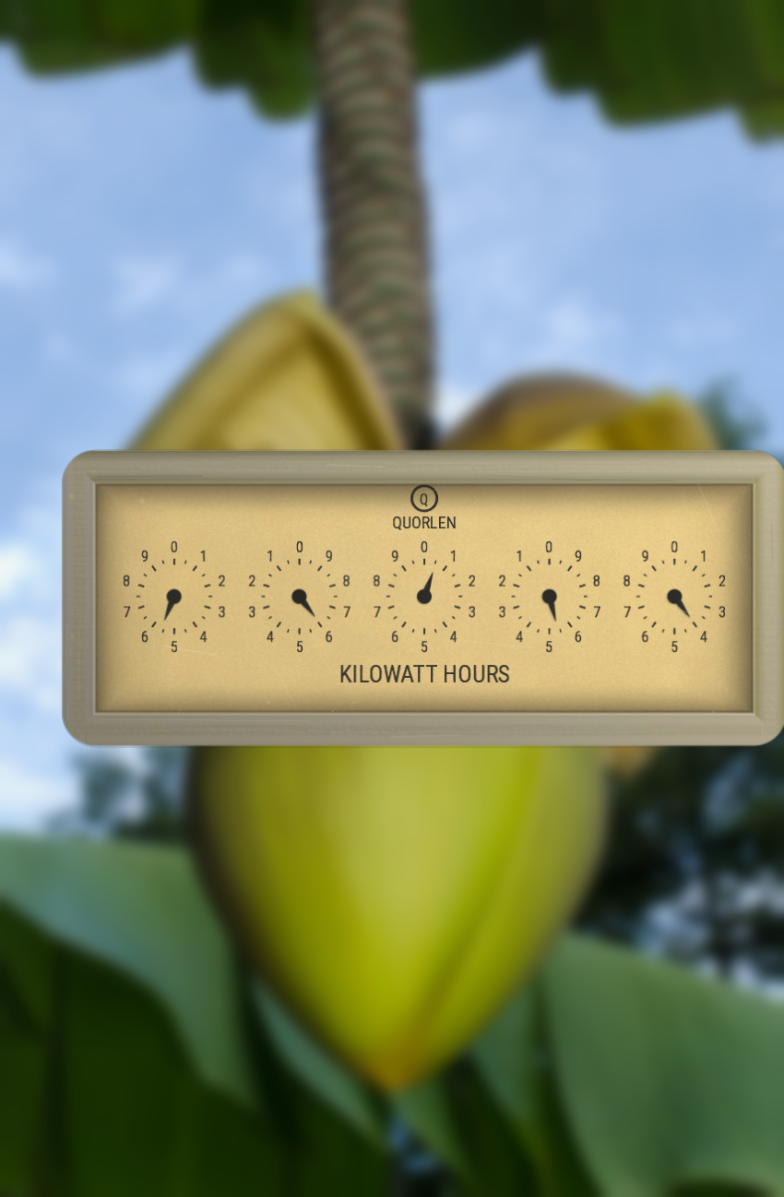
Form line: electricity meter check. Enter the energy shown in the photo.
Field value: 56054 kWh
